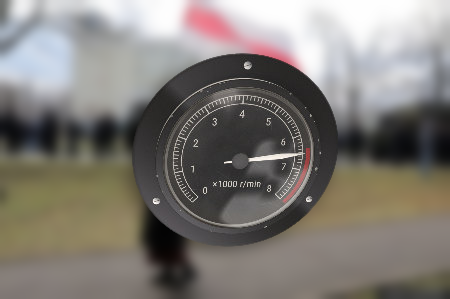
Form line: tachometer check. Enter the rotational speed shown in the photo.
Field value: 6500 rpm
